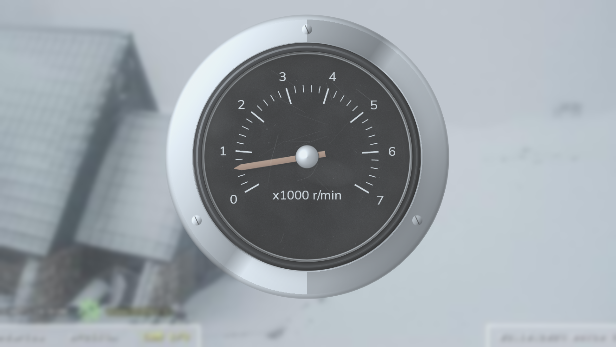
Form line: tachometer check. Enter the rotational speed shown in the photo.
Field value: 600 rpm
